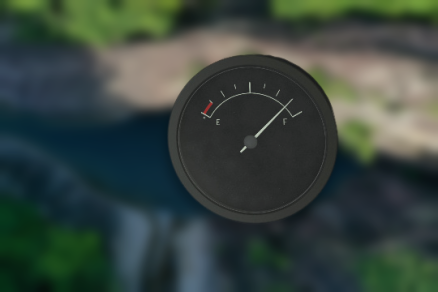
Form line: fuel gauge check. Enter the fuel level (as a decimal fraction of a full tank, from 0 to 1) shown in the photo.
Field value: 0.875
